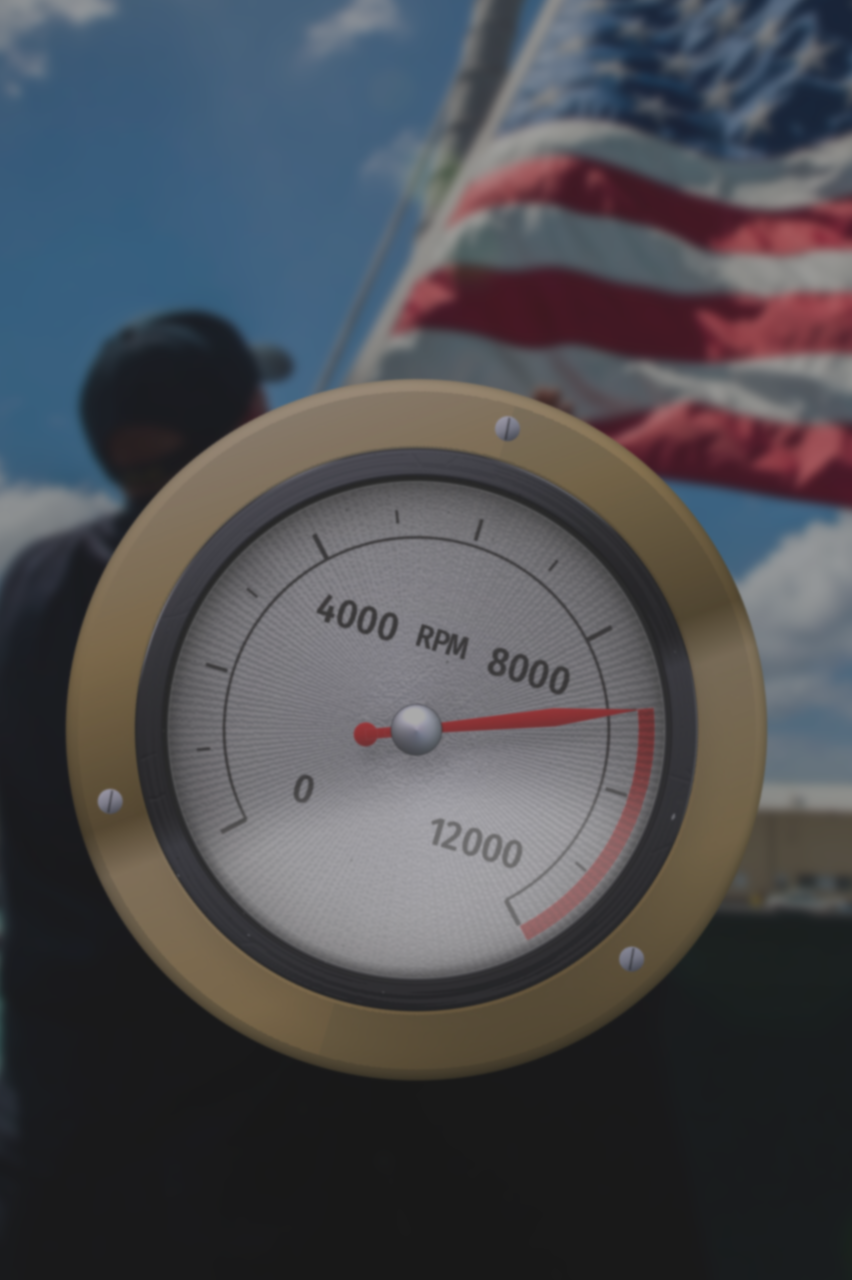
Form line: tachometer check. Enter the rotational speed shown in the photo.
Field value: 9000 rpm
